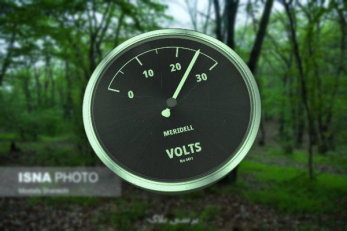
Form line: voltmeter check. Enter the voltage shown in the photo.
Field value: 25 V
